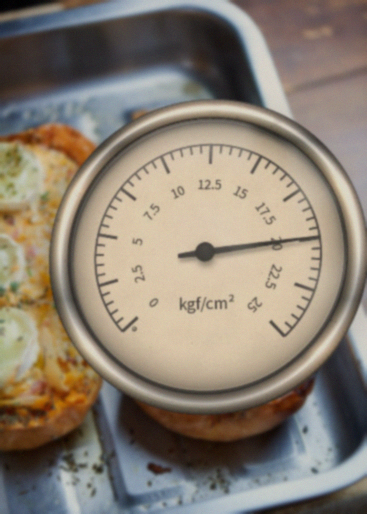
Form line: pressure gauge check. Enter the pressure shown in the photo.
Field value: 20 kg/cm²
